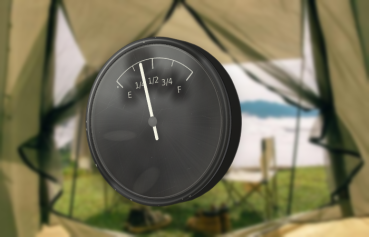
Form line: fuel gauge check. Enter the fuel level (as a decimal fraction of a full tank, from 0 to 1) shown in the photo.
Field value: 0.375
